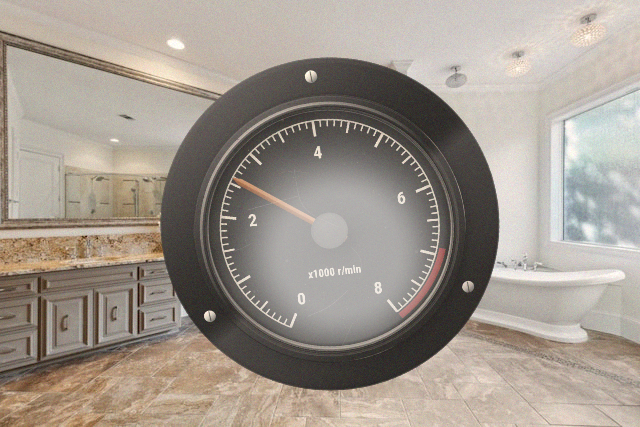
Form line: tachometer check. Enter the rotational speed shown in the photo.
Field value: 2600 rpm
